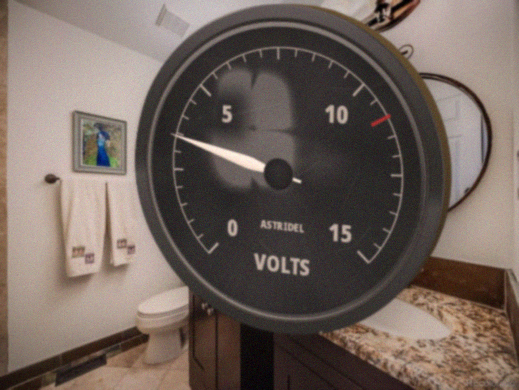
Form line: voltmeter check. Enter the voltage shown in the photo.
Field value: 3.5 V
